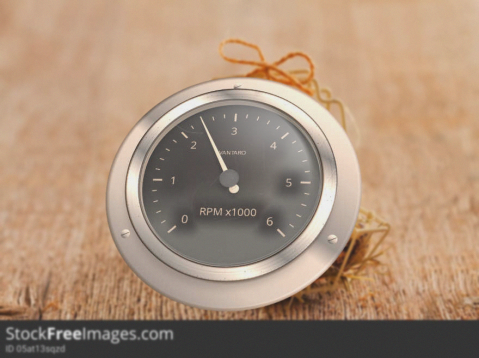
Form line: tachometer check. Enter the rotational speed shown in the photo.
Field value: 2400 rpm
